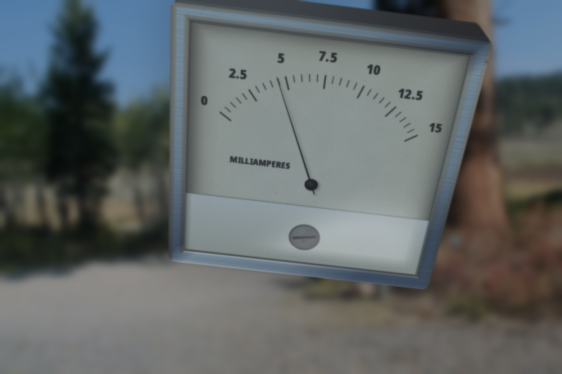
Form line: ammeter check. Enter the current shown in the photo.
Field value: 4.5 mA
